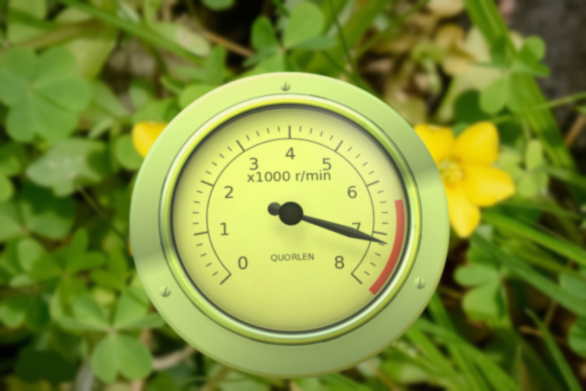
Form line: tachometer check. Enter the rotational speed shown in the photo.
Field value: 7200 rpm
